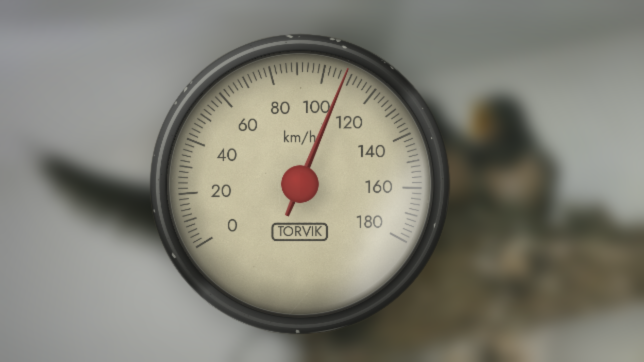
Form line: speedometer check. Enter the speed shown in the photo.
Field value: 108 km/h
